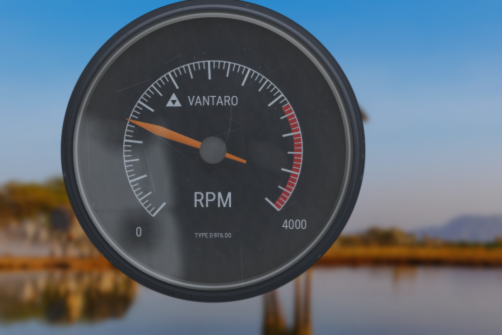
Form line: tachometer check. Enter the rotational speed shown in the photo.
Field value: 1000 rpm
